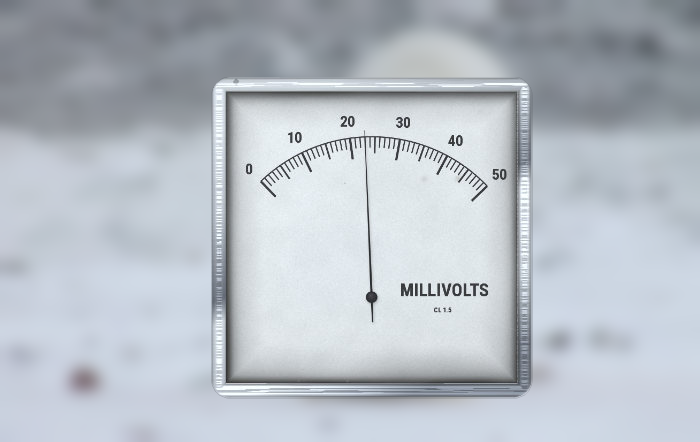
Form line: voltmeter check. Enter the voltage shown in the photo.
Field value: 23 mV
